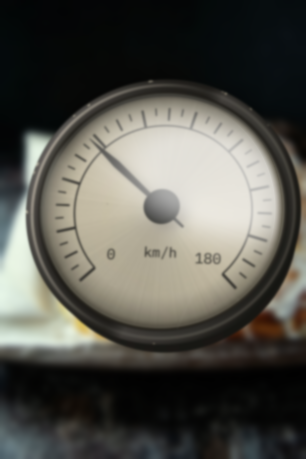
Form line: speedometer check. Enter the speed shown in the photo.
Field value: 57.5 km/h
